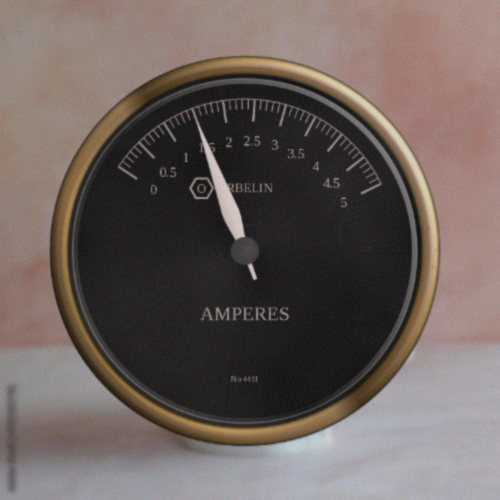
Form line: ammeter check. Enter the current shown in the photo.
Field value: 1.5 A
